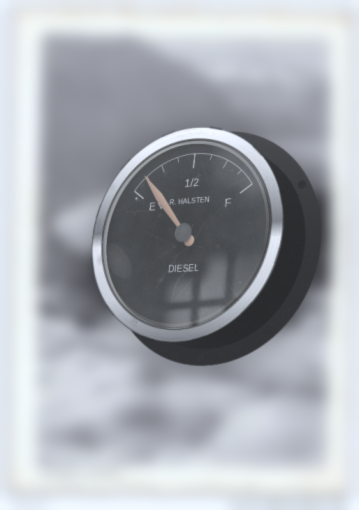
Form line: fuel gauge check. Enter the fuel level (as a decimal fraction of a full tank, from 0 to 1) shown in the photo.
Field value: 0.125
